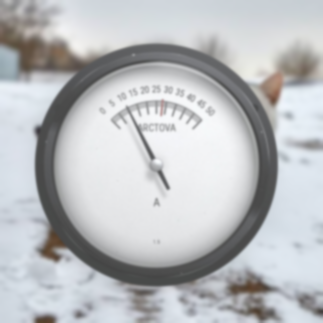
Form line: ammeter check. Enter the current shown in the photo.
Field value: 10 A
